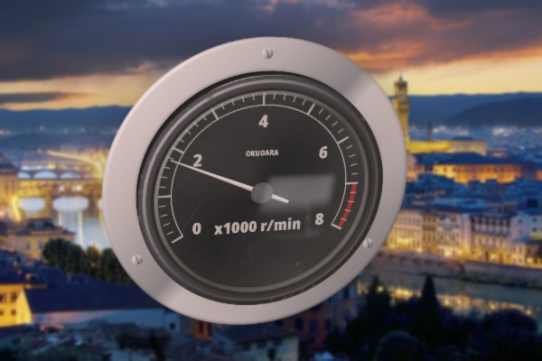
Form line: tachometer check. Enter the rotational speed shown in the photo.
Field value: 1800 rpm
